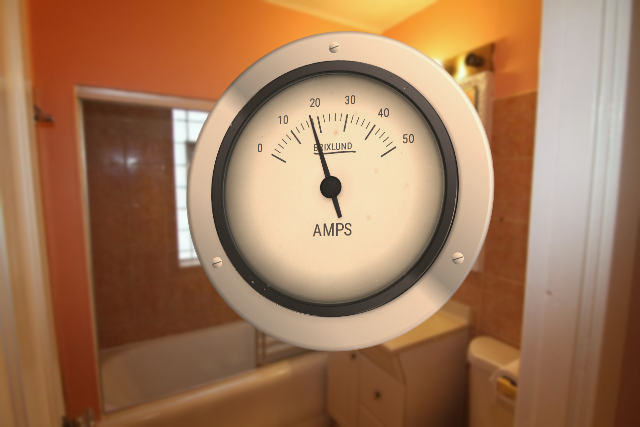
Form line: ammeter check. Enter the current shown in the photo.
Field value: 18 A
